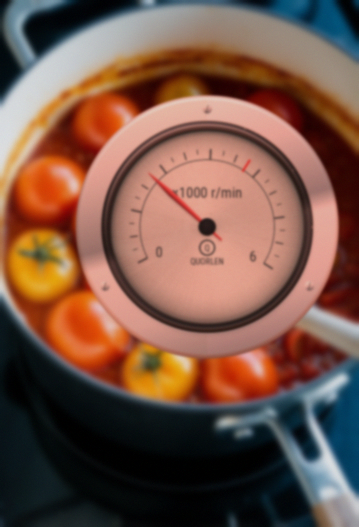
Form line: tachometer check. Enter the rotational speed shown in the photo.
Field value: 1750 rpm
